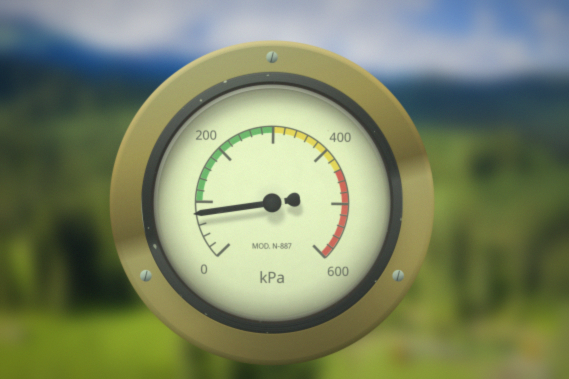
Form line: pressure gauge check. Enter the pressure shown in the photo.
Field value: 80 kPa
